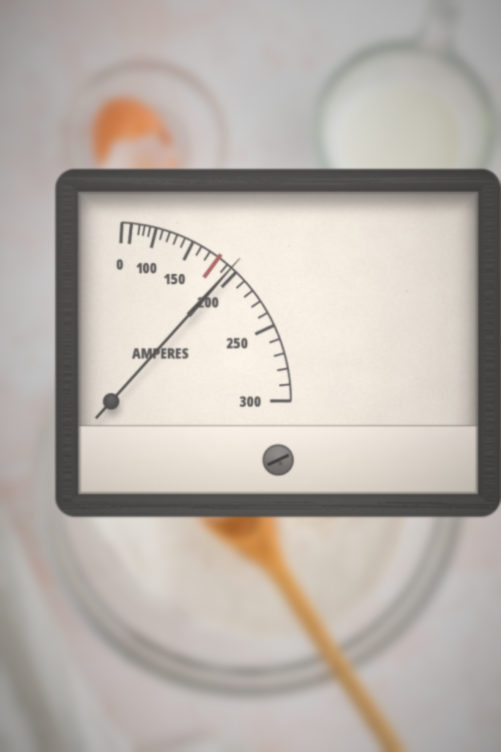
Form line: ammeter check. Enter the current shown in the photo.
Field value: 195 A
